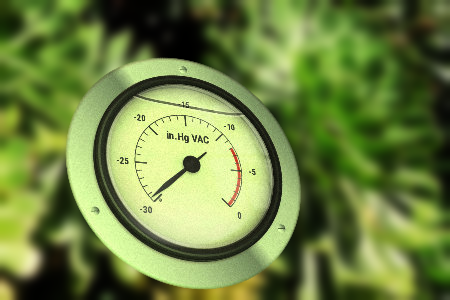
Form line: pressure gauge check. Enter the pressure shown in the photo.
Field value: -29.5 inHg
